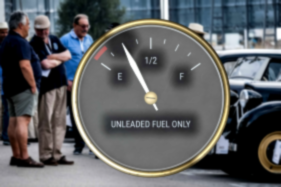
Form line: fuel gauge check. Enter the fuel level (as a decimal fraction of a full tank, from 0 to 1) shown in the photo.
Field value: 0.25
